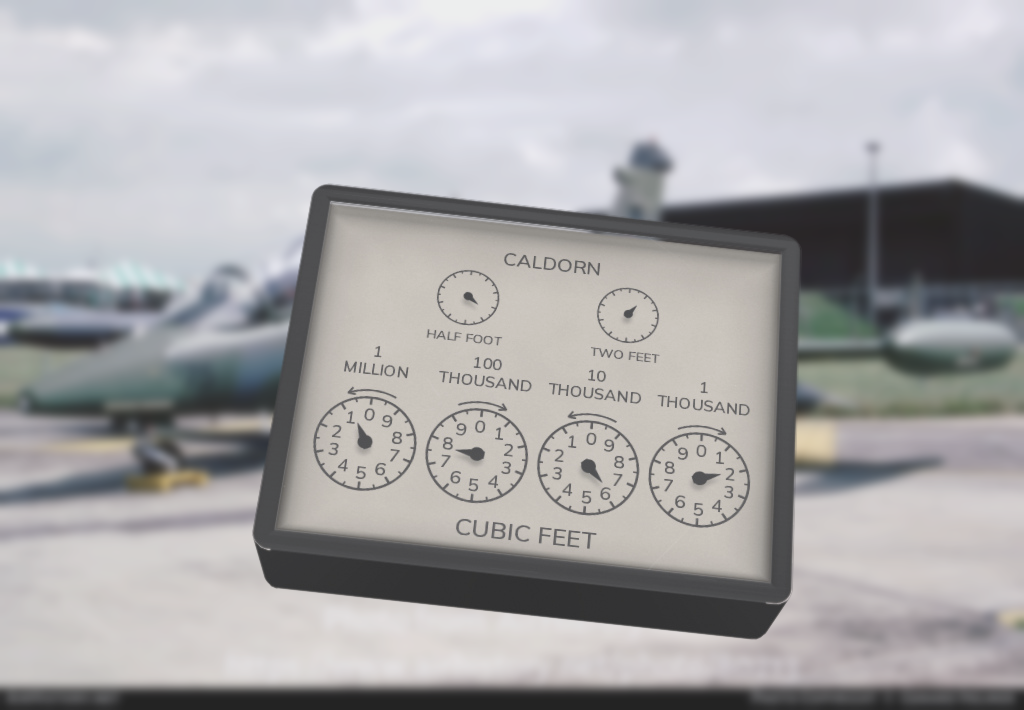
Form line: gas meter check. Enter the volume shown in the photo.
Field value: 76200 ft³
